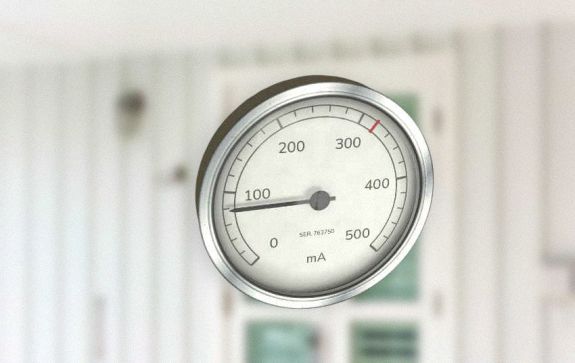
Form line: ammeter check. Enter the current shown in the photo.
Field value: 80 mA
